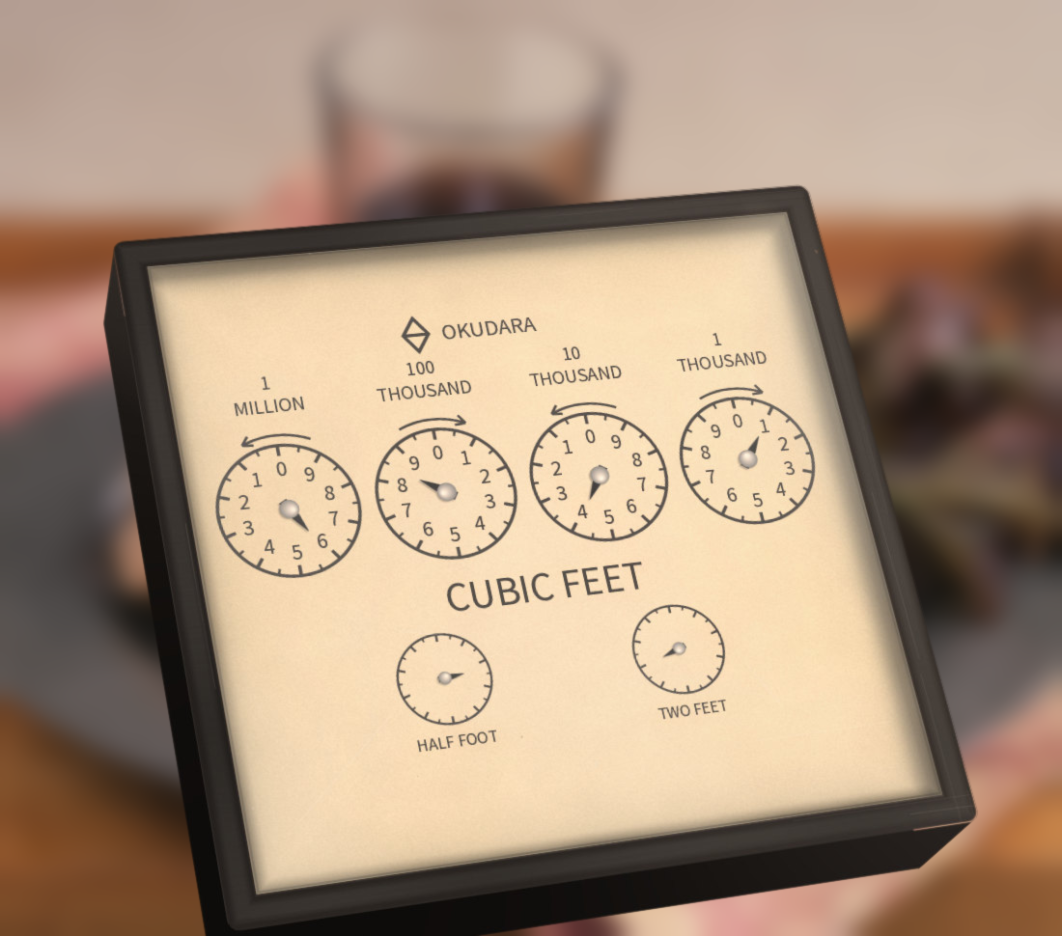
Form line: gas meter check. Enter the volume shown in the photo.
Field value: 584100 ft³
